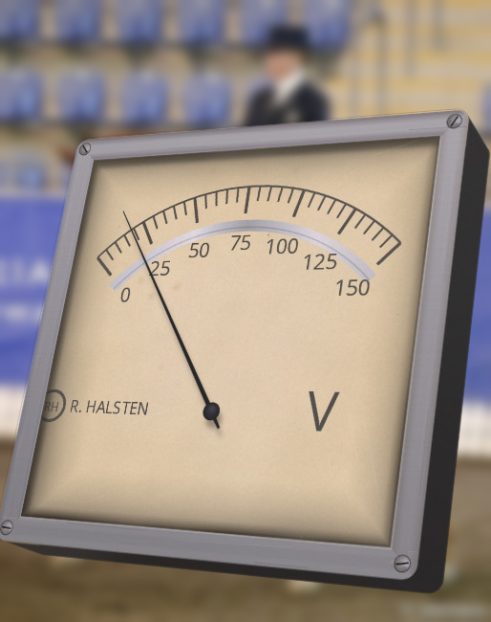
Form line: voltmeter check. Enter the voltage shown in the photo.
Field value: 20 V
